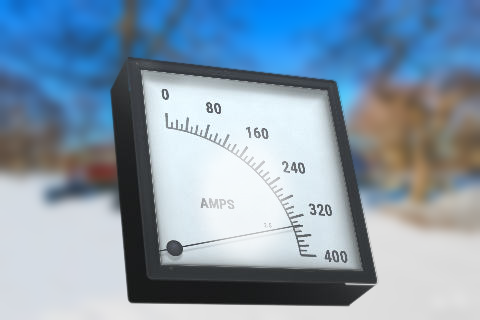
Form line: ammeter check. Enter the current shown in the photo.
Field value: 340 A
